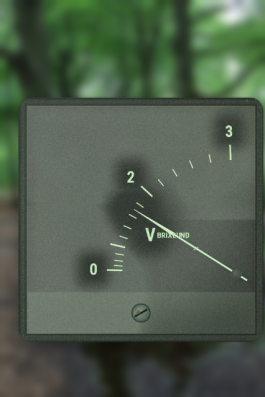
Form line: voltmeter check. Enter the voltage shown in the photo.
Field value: 1.7 V
